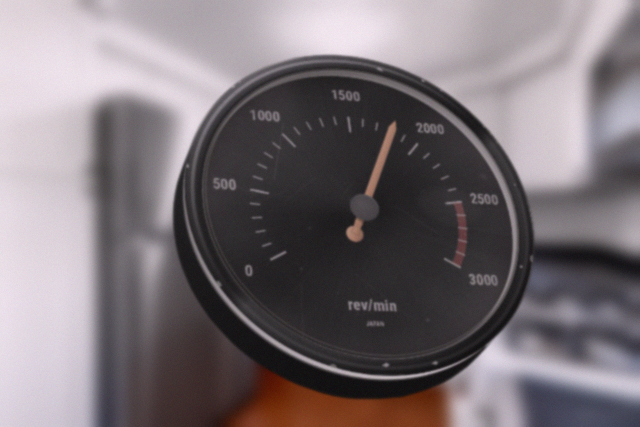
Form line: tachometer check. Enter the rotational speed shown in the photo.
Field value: 1800 rpm
